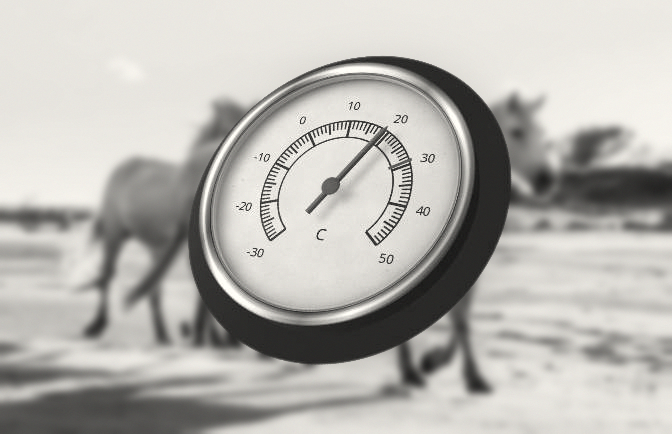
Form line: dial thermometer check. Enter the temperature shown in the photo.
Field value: 20 °C
